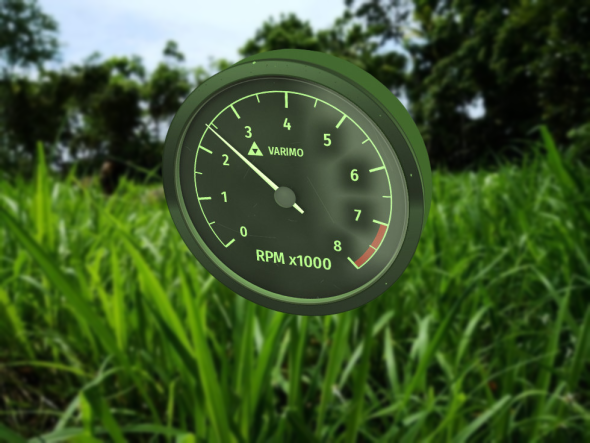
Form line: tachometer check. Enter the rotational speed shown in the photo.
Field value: 2500 rpm
